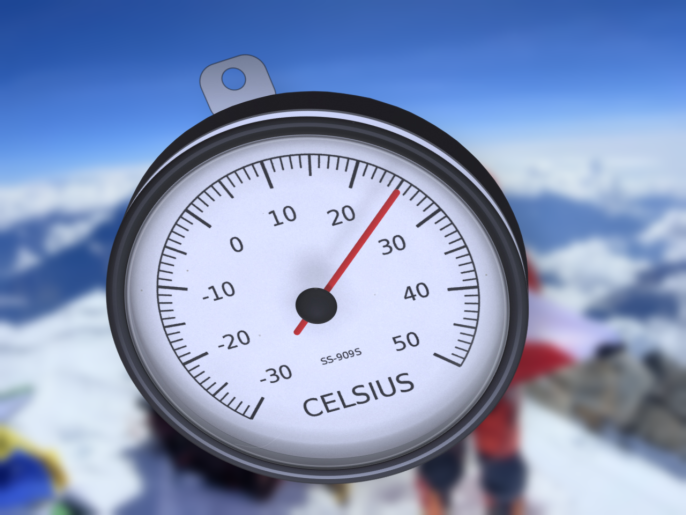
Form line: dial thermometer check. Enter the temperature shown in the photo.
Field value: 25 °C
